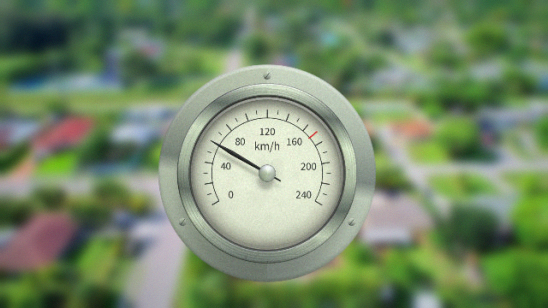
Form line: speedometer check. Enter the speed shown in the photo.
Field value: 60 km/h
